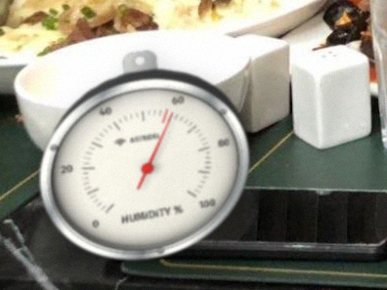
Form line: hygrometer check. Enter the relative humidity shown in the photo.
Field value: 60 %
